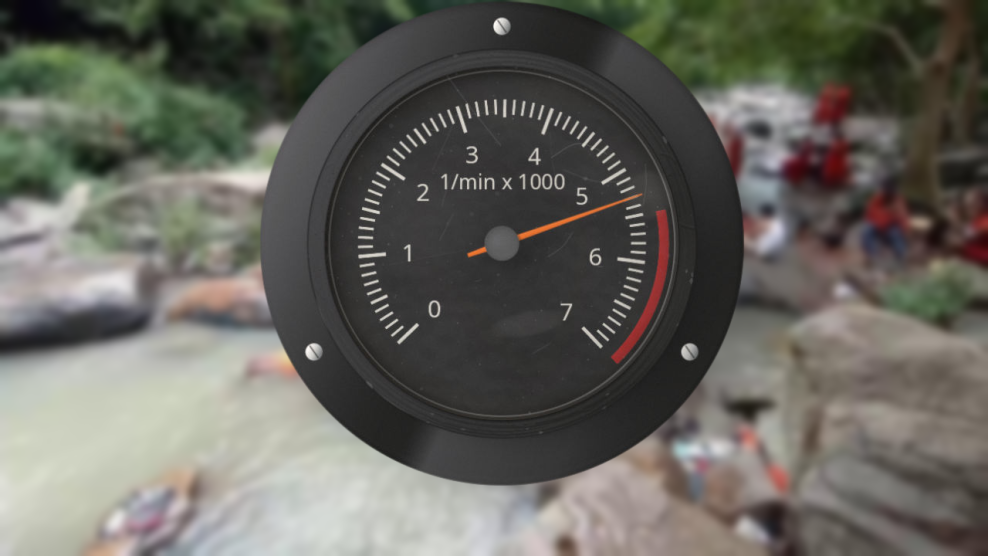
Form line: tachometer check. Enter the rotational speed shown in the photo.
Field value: 5300 rpm
